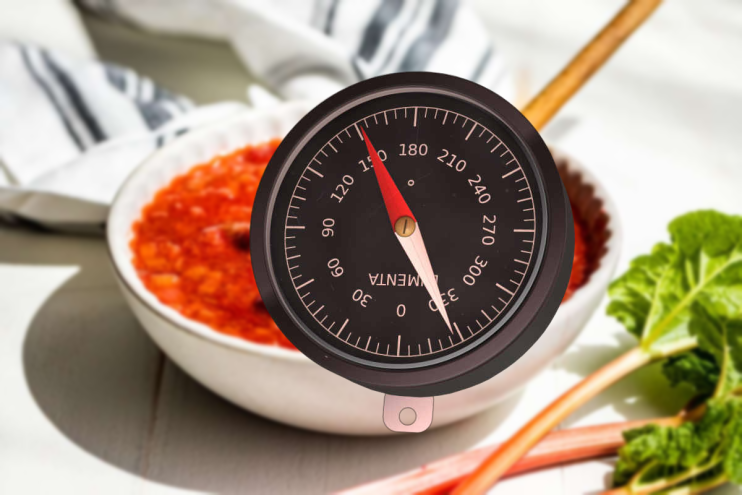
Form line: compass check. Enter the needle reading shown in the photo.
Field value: 152.5 °
